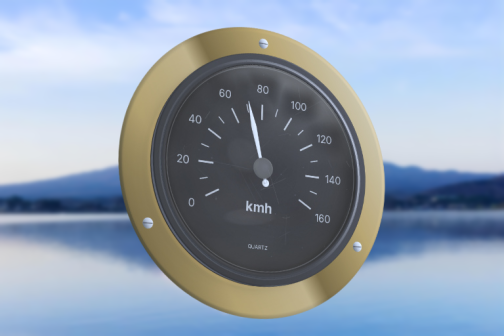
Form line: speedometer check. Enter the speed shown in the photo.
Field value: 70 km/h
